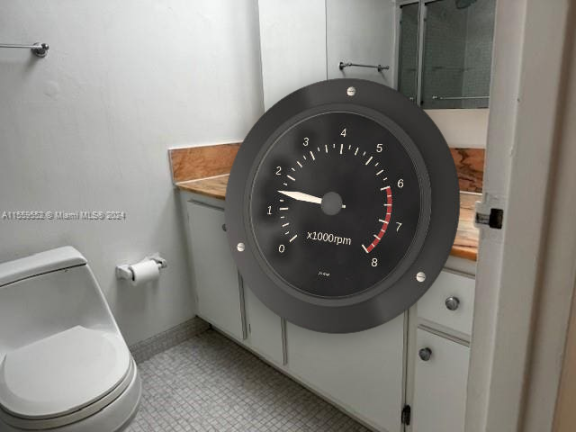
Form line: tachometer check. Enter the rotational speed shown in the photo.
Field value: 1500 rpm
